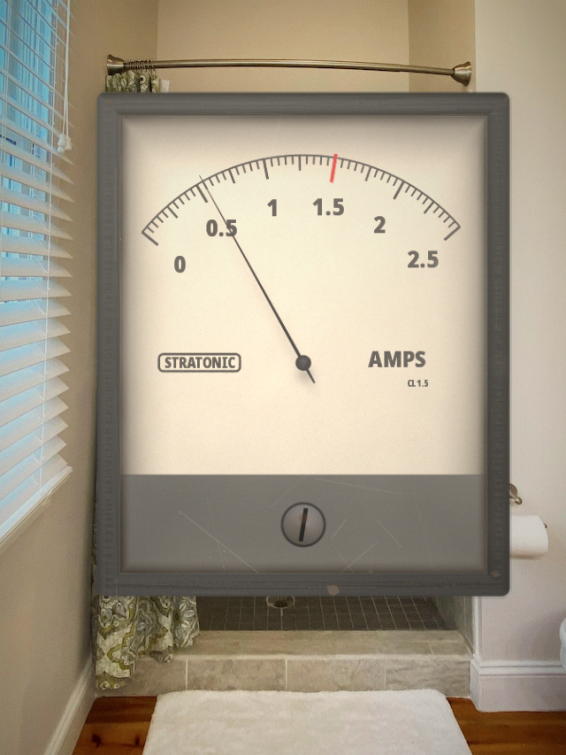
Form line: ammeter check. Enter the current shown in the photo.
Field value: 0.55 A
